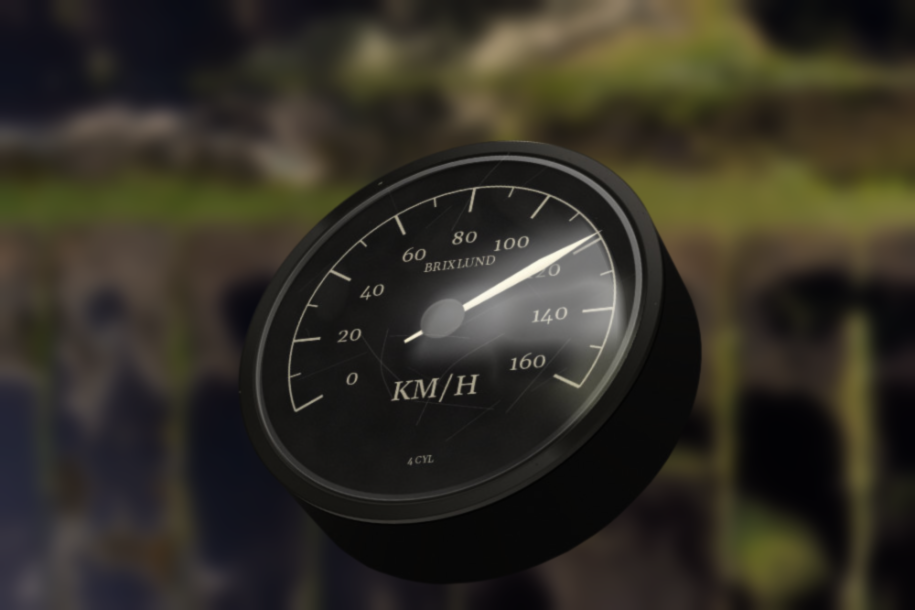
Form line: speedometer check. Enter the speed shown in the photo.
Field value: 120 km/h
